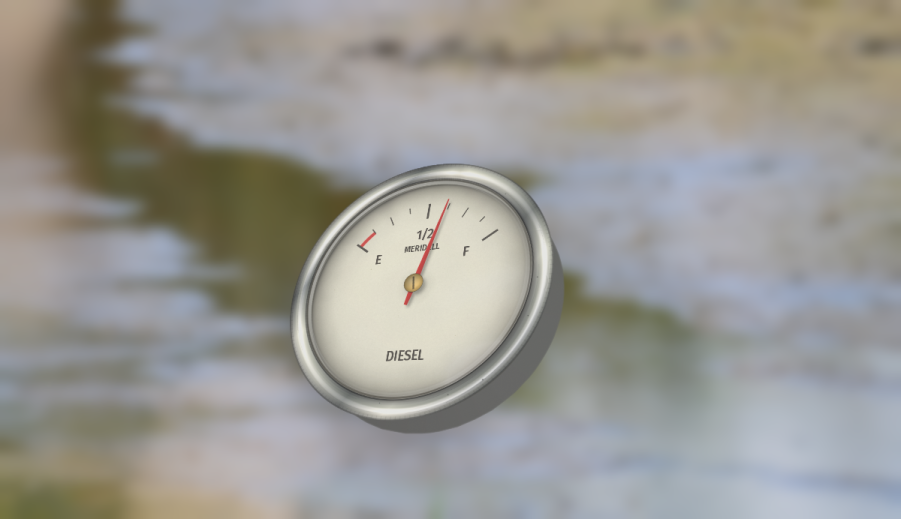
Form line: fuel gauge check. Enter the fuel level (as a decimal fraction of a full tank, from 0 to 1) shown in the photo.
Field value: 0.625
